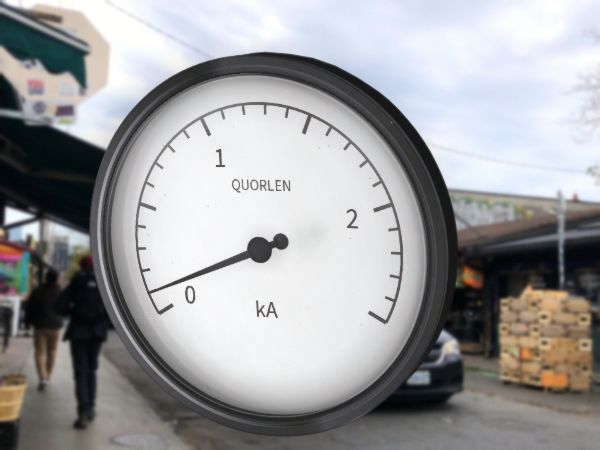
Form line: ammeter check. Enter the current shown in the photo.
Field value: 0.1 kA
